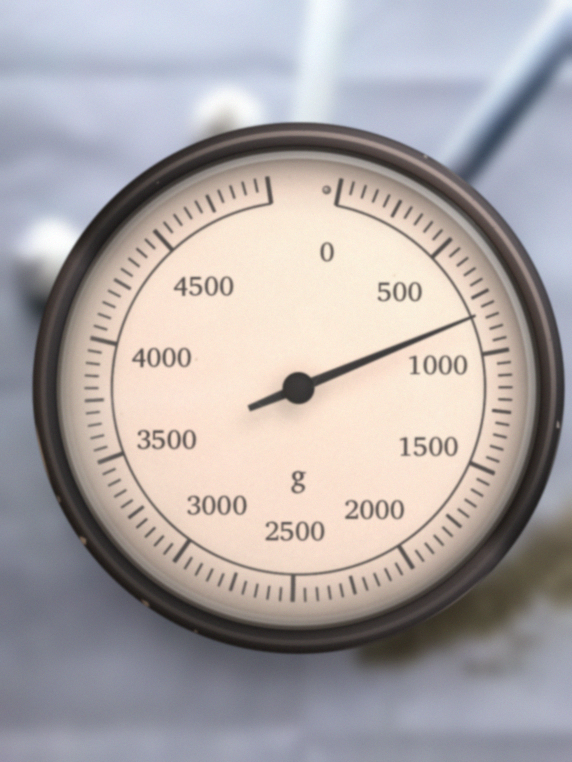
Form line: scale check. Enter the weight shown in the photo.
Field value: 825 g
